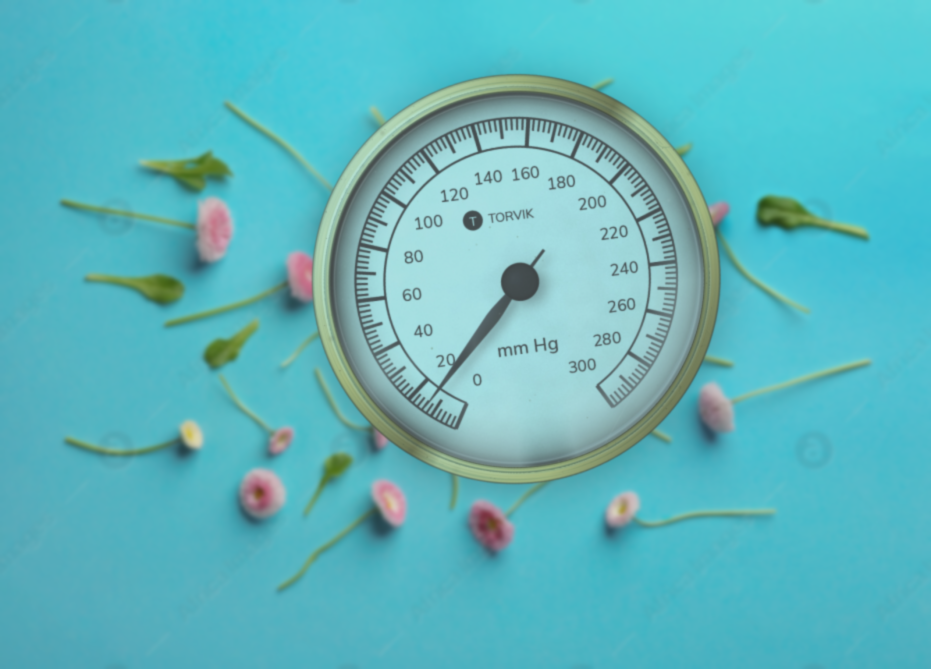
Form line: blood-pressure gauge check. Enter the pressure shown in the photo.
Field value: 14 mmHg
